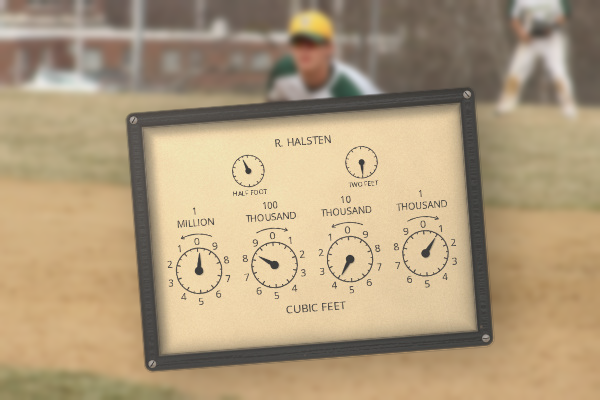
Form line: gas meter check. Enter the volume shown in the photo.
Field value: 984100 ft³
